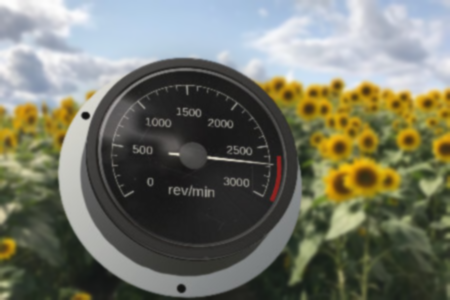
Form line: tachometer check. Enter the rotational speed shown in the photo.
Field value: 2700 rpm
